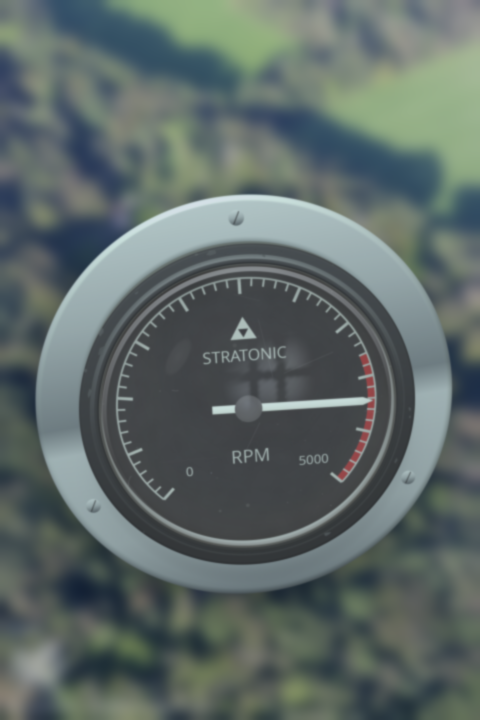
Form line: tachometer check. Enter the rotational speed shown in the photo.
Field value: 4200 rpm
